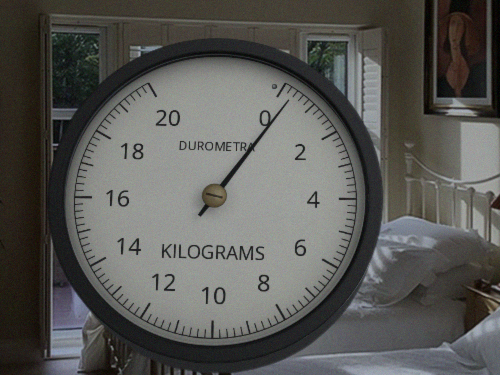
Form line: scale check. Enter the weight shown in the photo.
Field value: 0.4 kg
